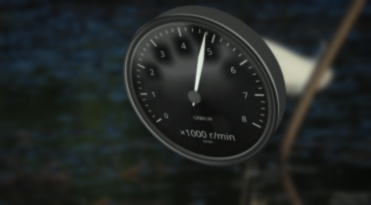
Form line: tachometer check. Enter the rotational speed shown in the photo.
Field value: 4800 rpm
